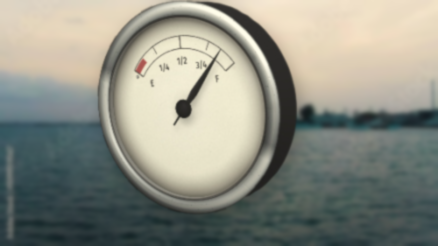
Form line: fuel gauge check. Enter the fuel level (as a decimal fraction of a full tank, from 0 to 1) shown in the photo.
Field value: 0.875
